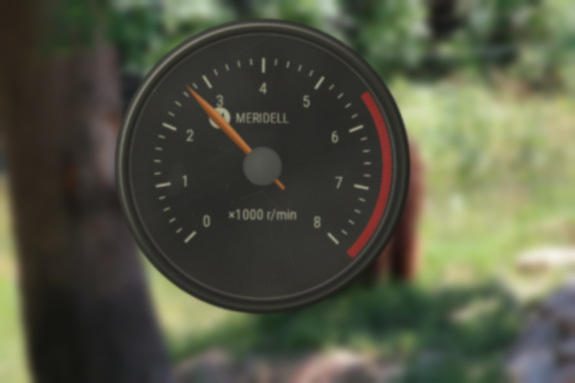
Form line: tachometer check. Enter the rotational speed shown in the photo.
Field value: 2700 rpm
